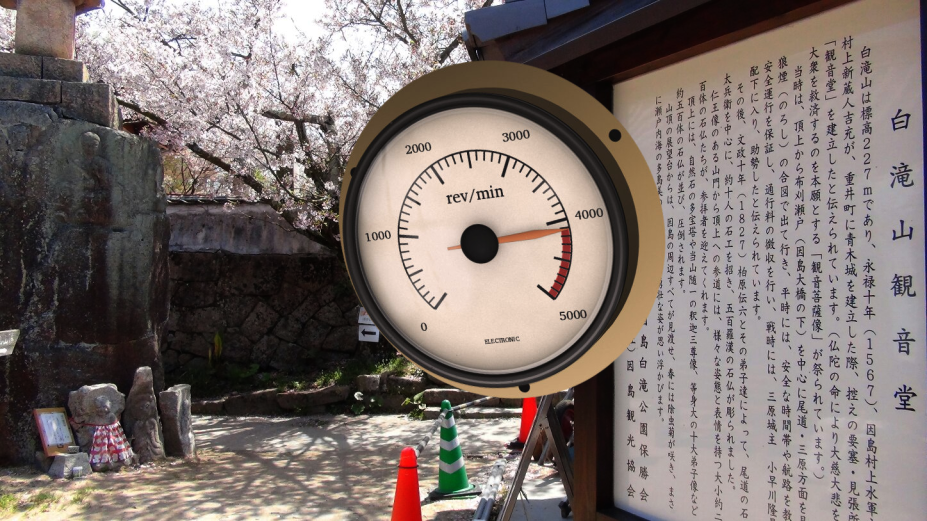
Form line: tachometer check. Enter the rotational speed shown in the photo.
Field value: 4100 rpm
